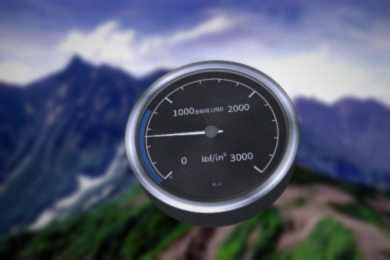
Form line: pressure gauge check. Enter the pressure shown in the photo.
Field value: 500 psi
